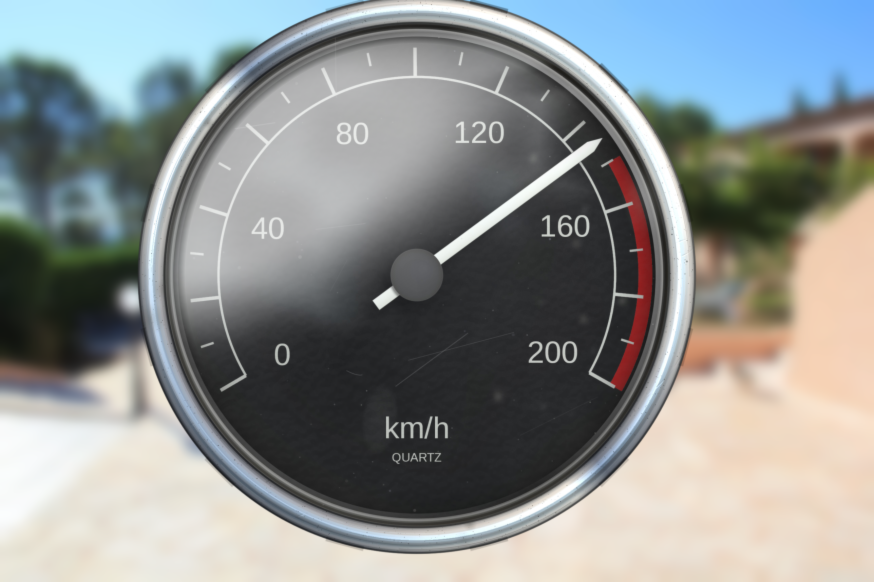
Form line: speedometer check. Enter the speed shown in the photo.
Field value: 145 km/h
